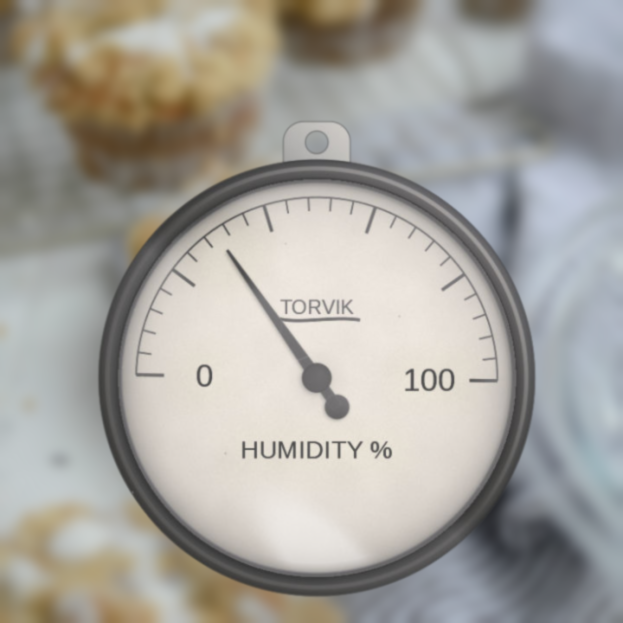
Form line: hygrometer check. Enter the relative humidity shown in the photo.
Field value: 30 %
